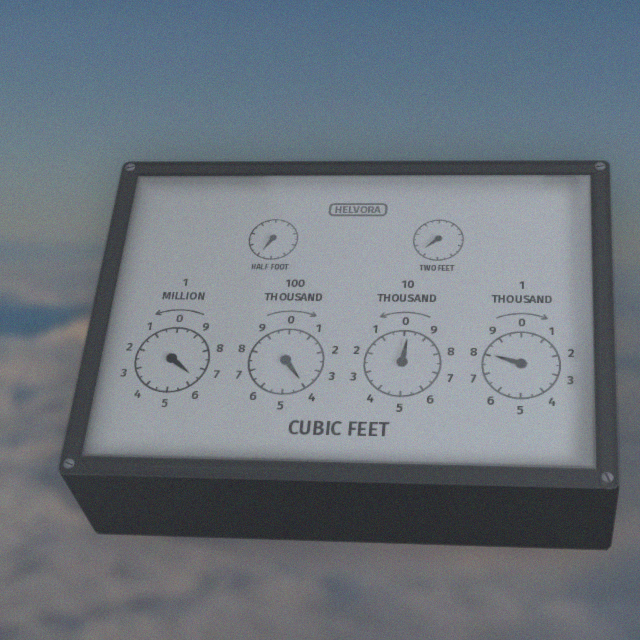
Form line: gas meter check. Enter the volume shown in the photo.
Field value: 639800 ft³
